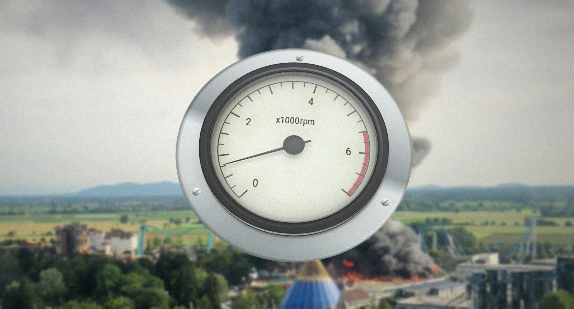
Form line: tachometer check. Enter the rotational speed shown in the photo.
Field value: 750 rpm
